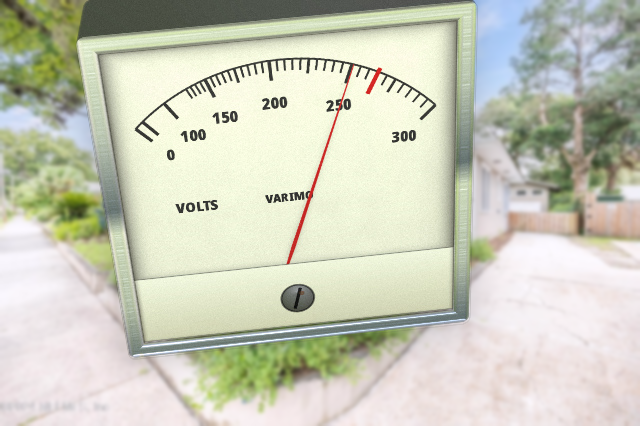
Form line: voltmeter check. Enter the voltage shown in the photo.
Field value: 250 V
